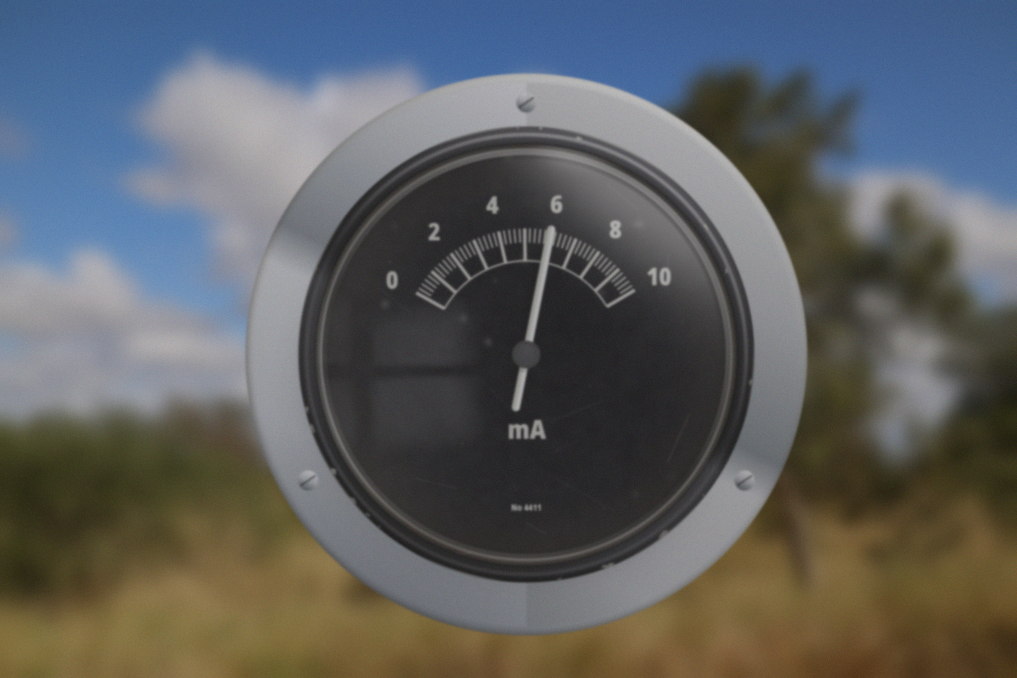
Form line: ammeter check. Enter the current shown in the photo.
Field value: 6 mA
